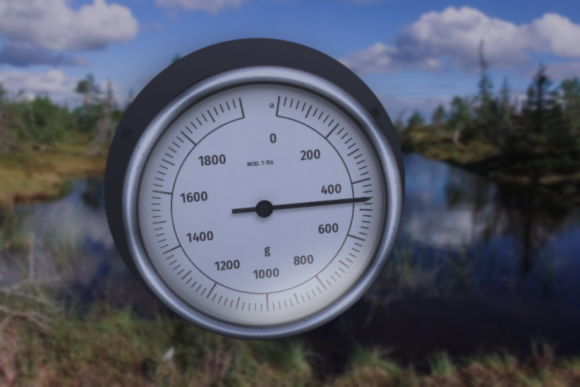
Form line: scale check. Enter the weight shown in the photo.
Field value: 460 g
